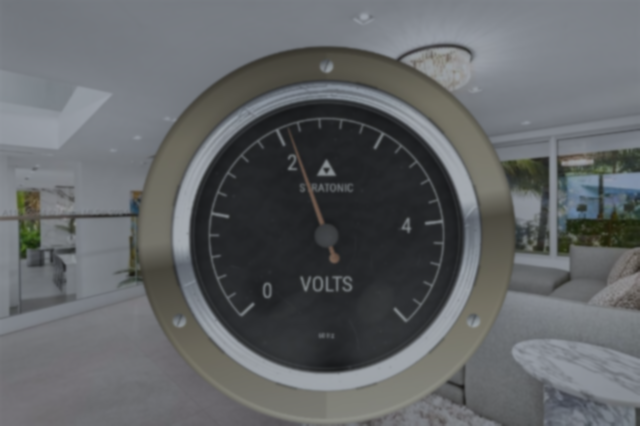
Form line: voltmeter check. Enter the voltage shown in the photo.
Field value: 2.1 V
